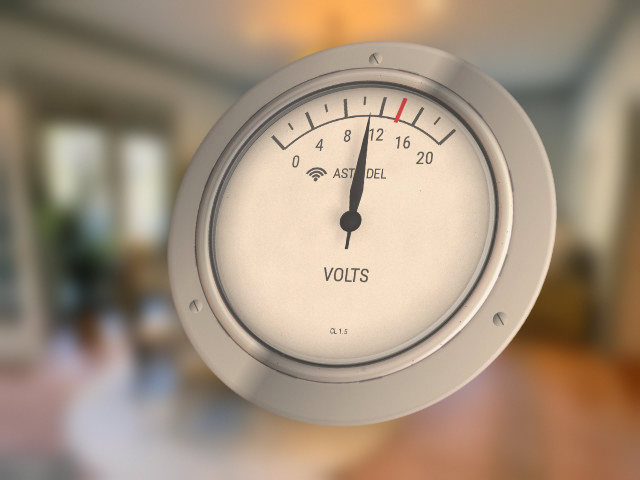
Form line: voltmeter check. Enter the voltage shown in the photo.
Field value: 11 V
